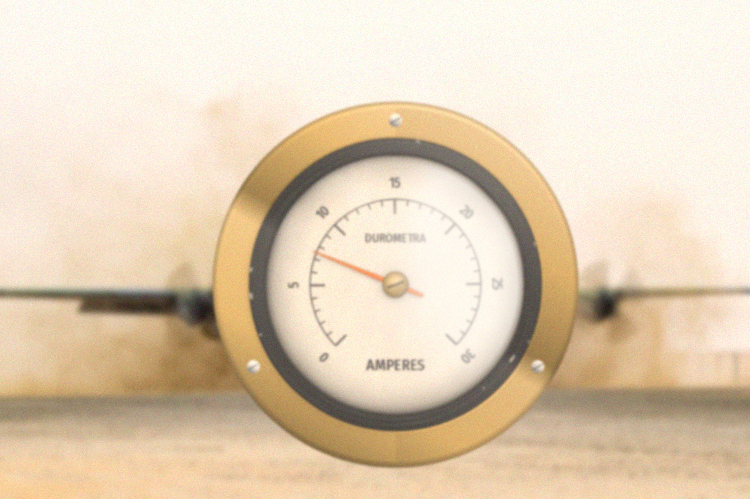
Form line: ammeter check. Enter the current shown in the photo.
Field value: 7.5 A
